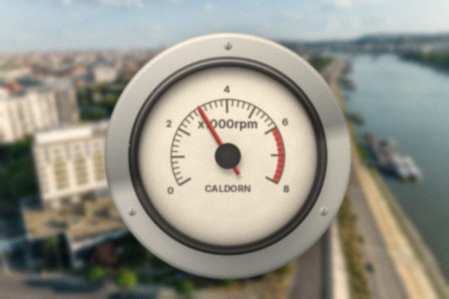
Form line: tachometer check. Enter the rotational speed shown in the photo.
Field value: 3000 rpm
